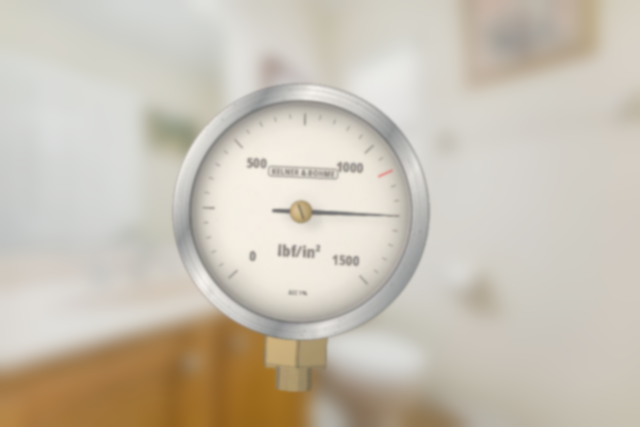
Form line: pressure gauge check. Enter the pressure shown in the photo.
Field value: 1250 psi
